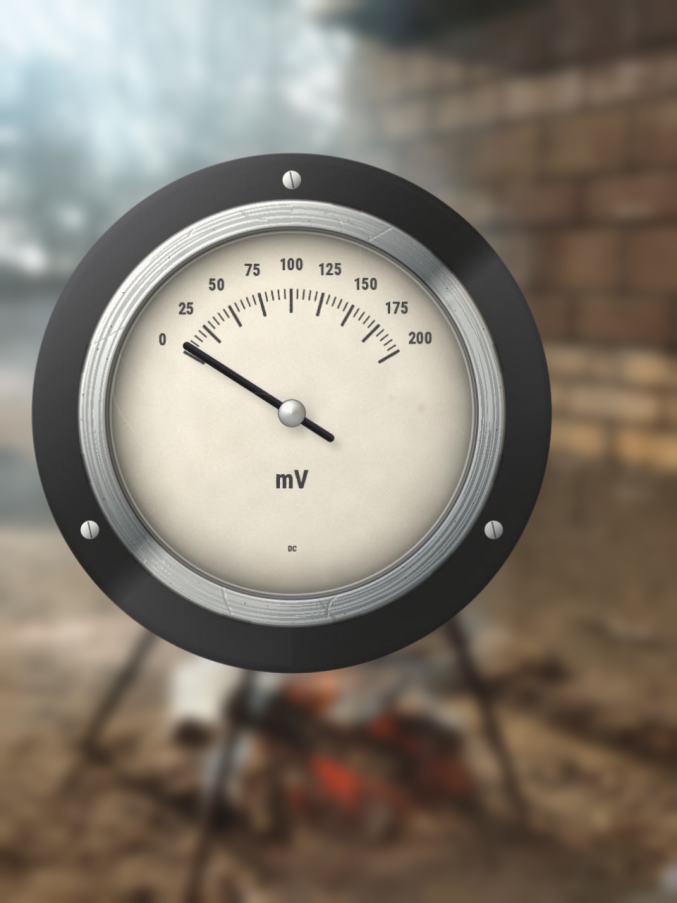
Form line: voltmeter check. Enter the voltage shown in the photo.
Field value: 5 mV
